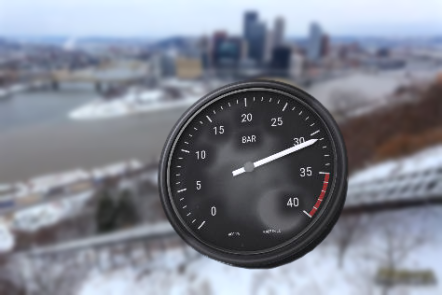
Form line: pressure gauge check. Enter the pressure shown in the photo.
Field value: 31 bar
